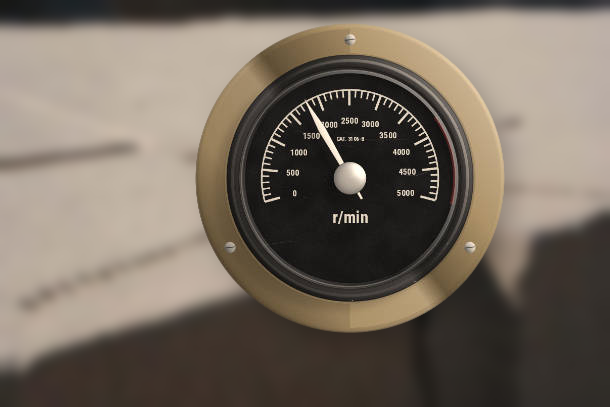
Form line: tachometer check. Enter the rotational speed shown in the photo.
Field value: 1800 rpm
